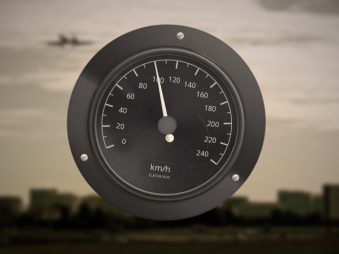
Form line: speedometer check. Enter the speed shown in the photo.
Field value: 100 km/h
